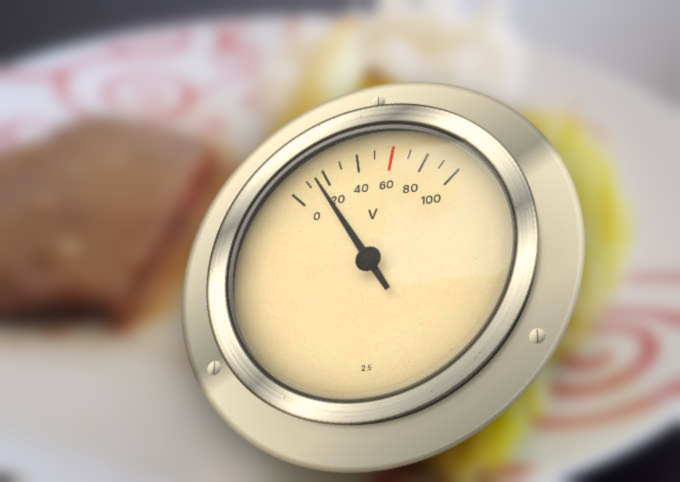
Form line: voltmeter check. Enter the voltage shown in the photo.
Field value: 15 V
